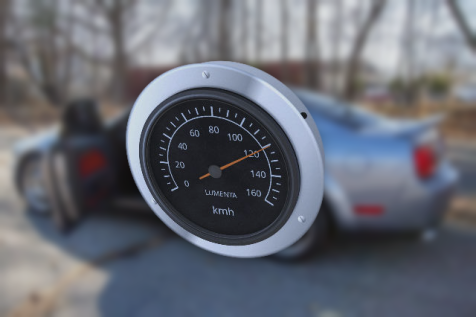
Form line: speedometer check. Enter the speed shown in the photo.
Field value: 120 km/h
